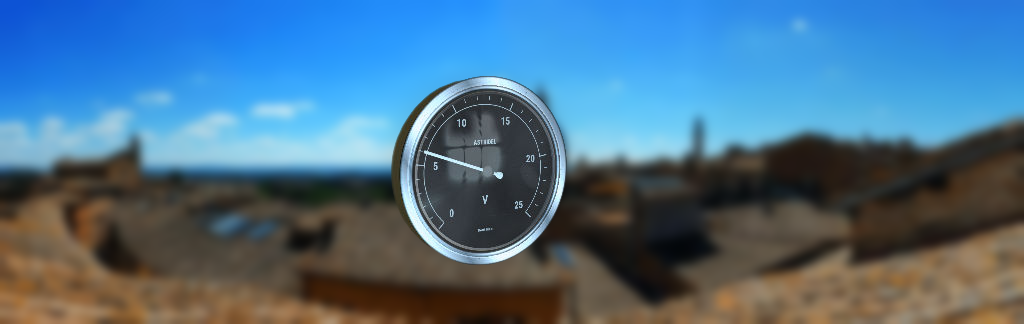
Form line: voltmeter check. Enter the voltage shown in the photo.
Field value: 6 V
